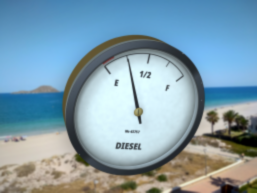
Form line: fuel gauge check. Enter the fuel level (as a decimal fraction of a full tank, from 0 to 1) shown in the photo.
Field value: 0.25
